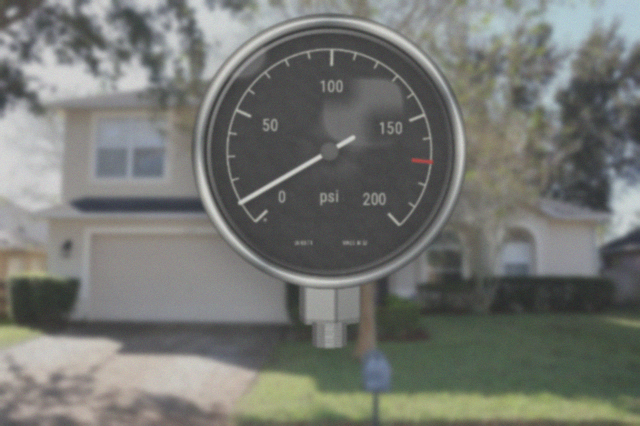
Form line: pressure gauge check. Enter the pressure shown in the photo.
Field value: 10 psi
